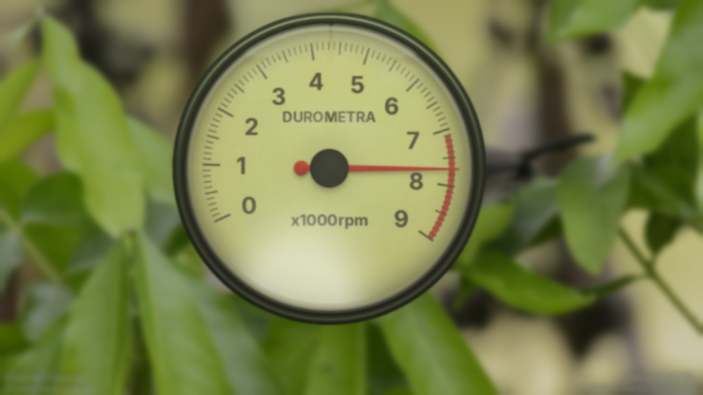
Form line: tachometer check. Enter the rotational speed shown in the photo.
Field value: 7700 rpm
